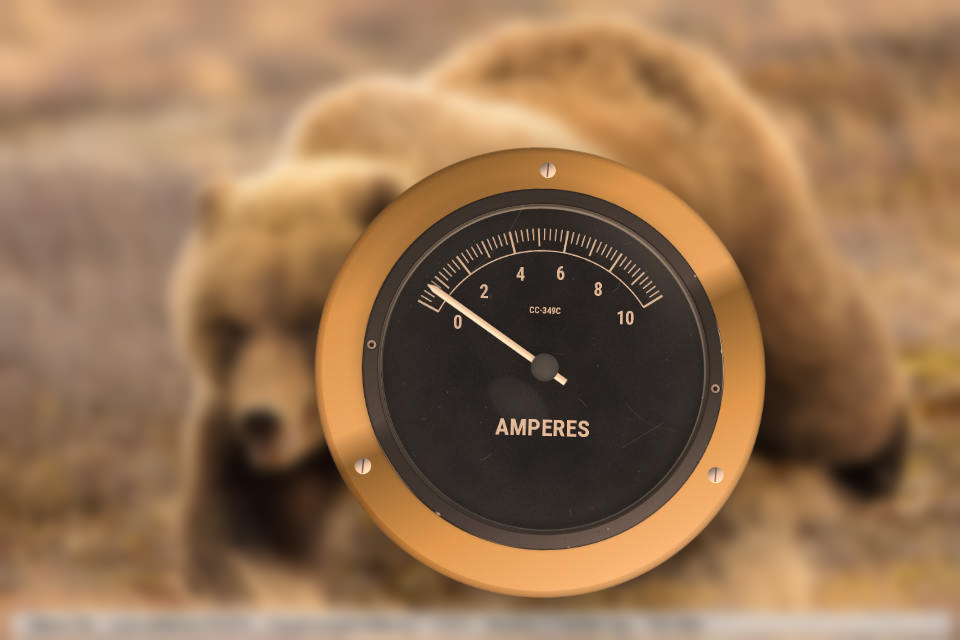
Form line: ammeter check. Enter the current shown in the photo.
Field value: 0.6 A
